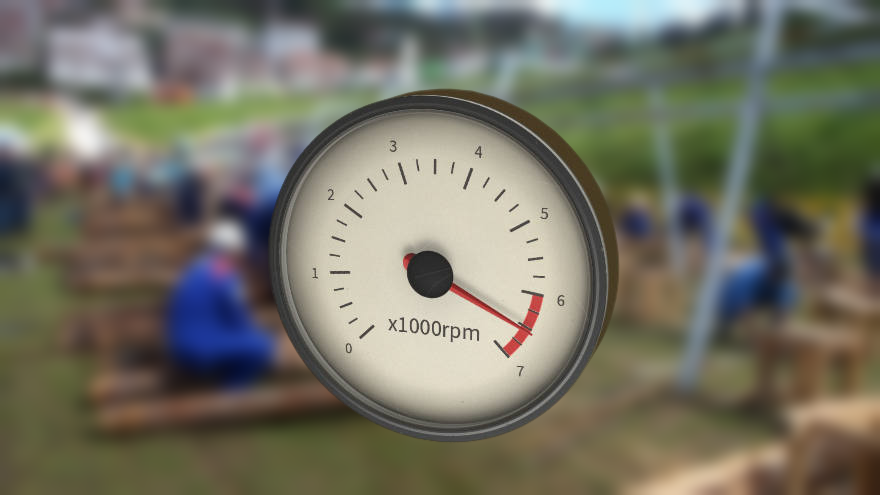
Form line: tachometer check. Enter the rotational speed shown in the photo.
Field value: 6500 rpm
